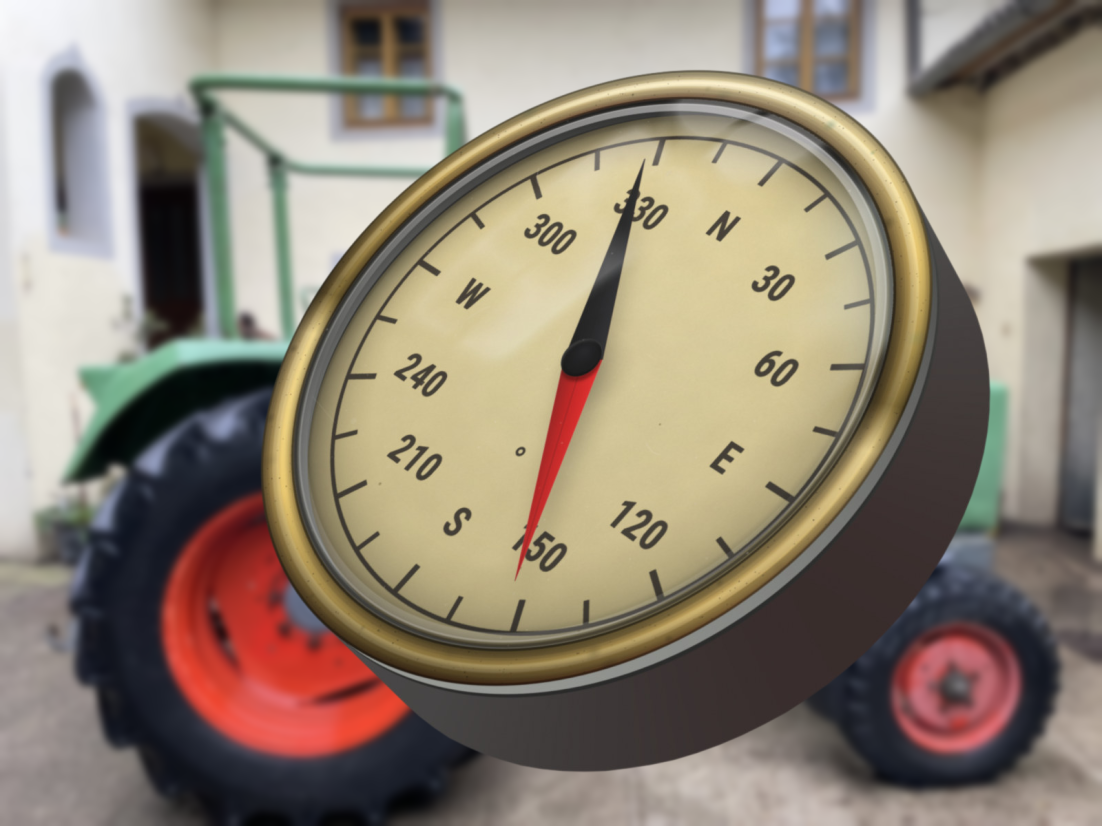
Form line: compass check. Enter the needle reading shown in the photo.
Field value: 150 °
